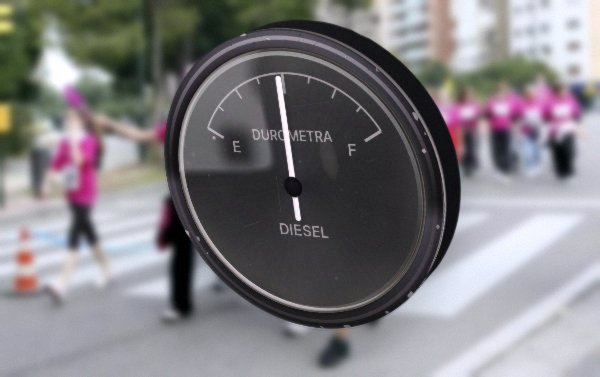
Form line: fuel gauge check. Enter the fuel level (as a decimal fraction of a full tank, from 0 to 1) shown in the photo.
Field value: 0.5
